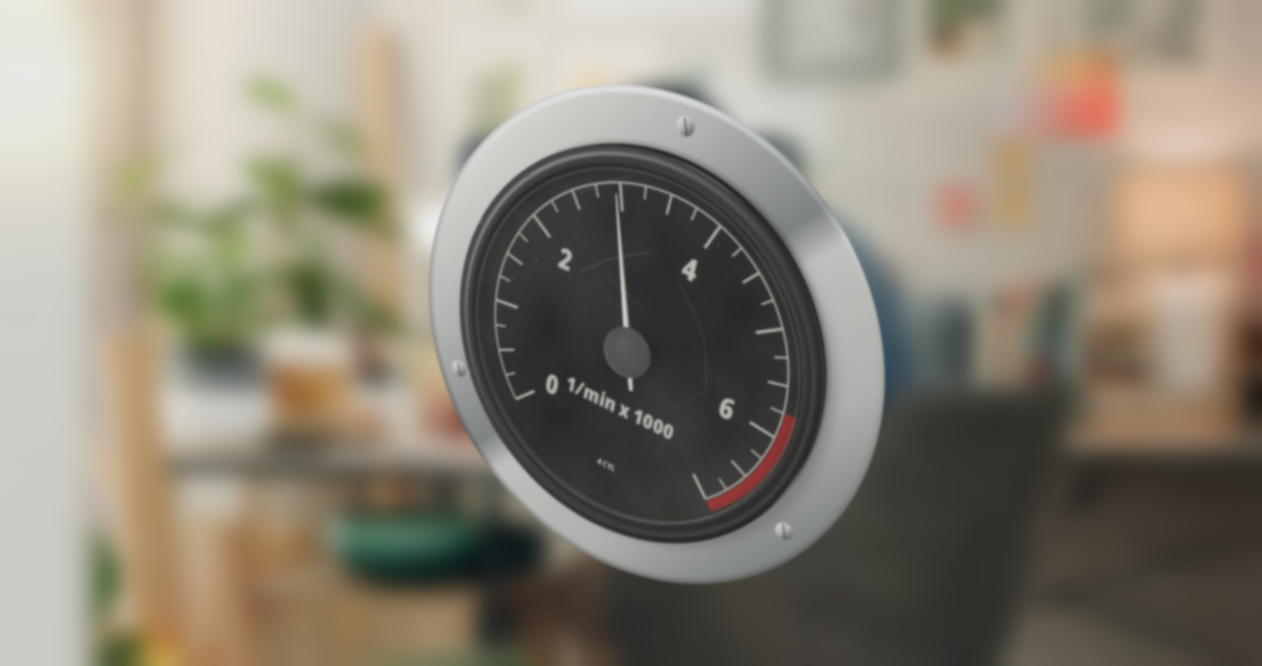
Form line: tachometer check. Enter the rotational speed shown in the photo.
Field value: 3000 rpm
